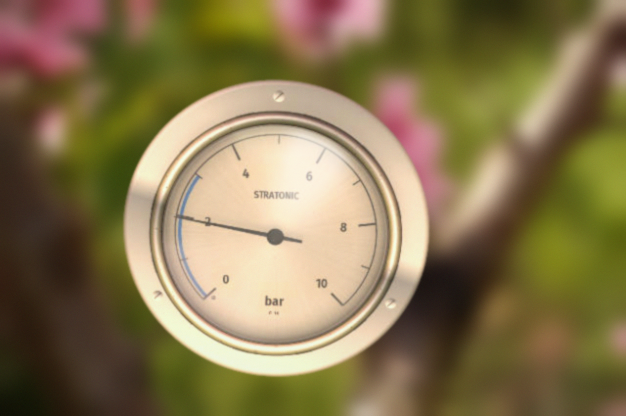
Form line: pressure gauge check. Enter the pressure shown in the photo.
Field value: 2 bar
